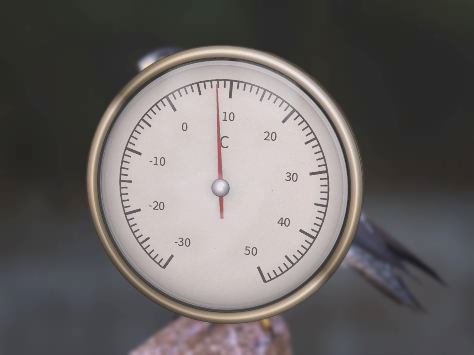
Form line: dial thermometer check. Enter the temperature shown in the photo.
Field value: 8 °C
